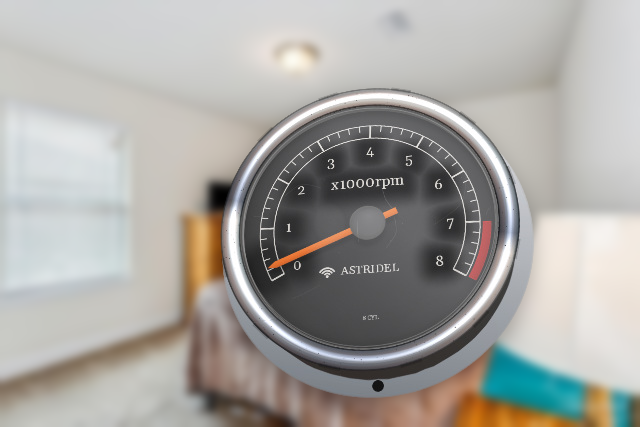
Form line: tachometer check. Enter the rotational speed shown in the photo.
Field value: 200 rpm
